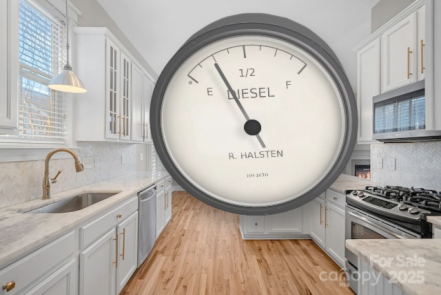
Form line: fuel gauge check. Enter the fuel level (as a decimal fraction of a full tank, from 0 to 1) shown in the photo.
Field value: 0.25
